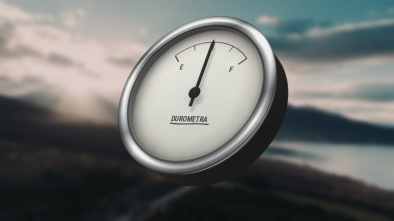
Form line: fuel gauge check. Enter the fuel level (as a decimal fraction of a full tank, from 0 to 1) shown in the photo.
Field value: 0.5
